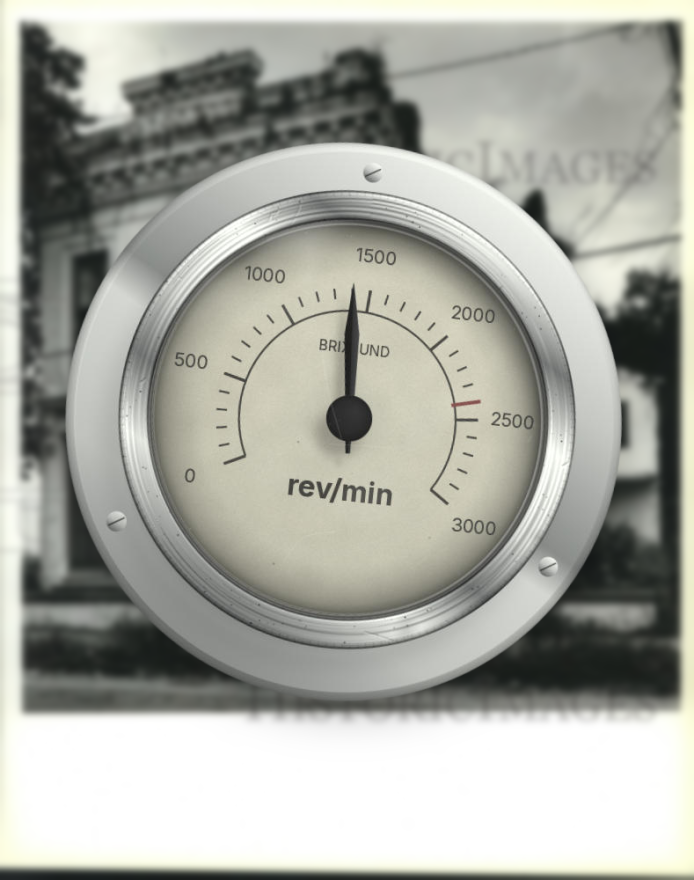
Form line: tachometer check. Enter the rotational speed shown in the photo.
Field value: 1400 rpm
